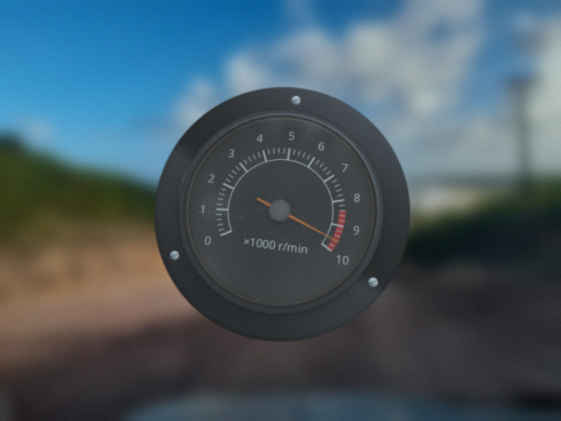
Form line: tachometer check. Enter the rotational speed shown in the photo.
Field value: 9600 rpm
